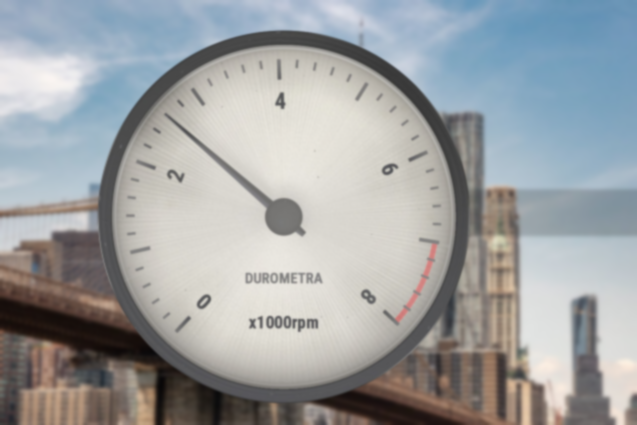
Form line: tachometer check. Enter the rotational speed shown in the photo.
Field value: 2600 rpm
